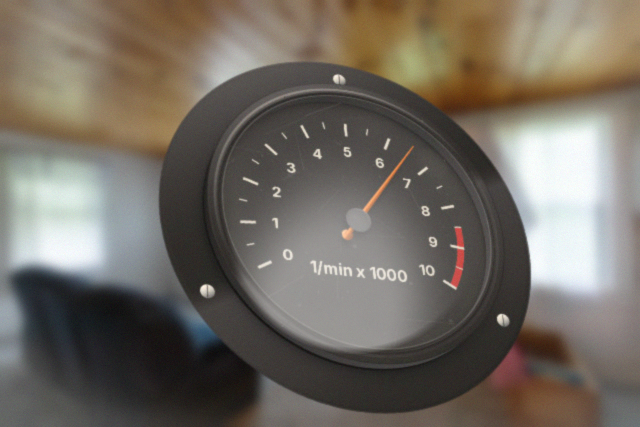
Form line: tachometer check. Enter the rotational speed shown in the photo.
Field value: 6500 rpm
